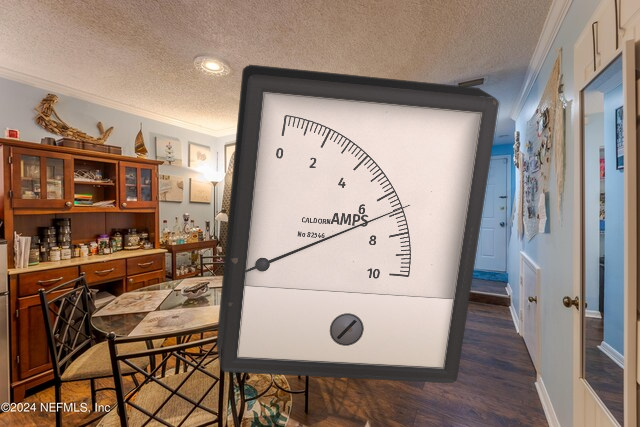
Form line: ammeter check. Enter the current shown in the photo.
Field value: 6.8 A
